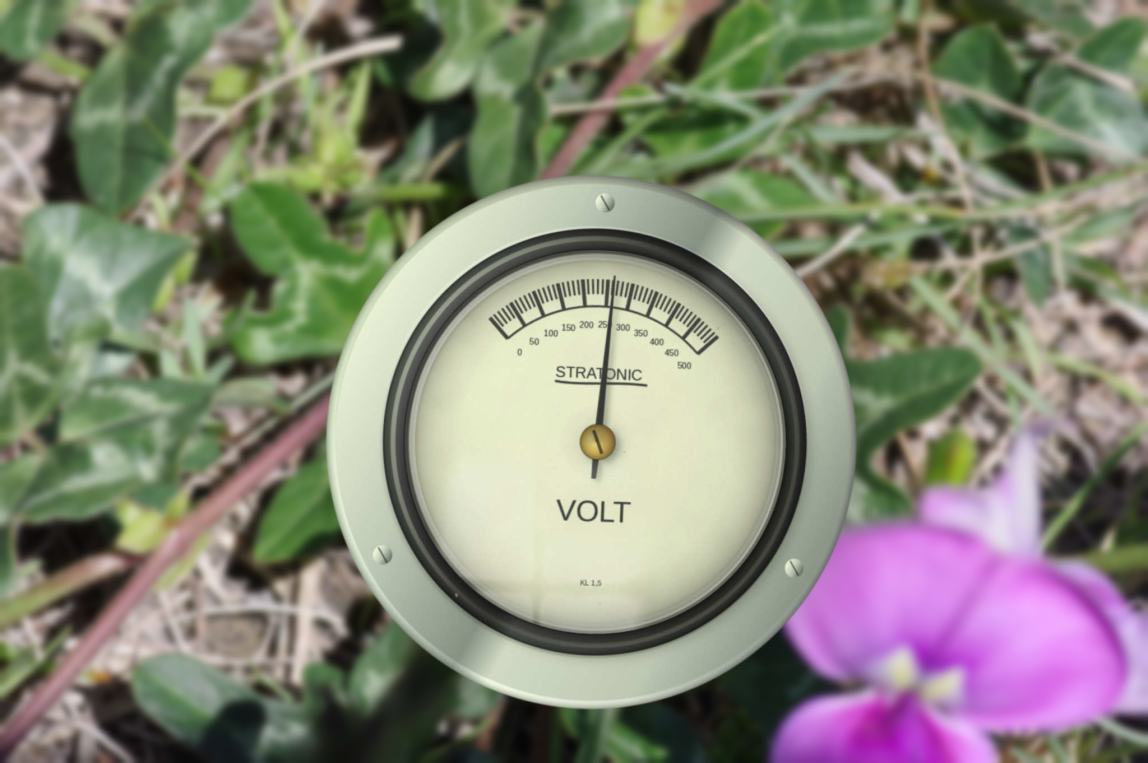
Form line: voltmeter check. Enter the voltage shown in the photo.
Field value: 260 V
